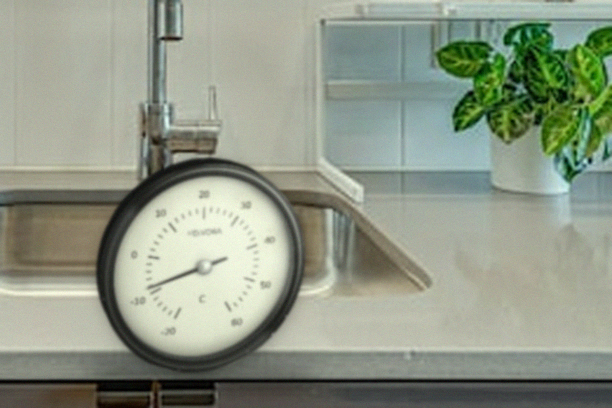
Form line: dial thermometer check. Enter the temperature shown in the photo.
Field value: -8 °C
